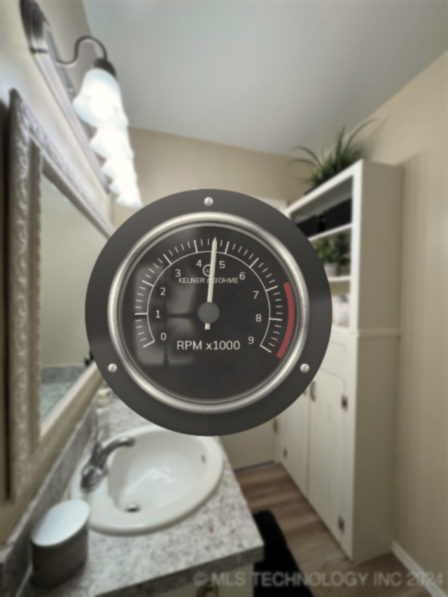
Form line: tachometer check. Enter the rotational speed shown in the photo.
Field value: 4600 rpm
